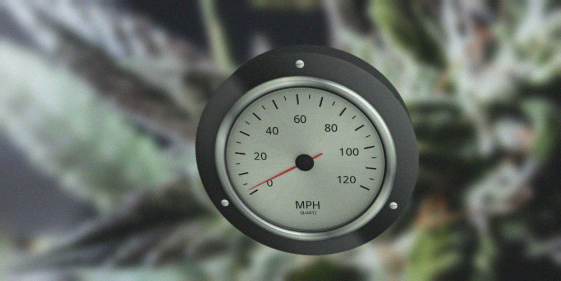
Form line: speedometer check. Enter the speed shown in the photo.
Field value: 2.5 mph
